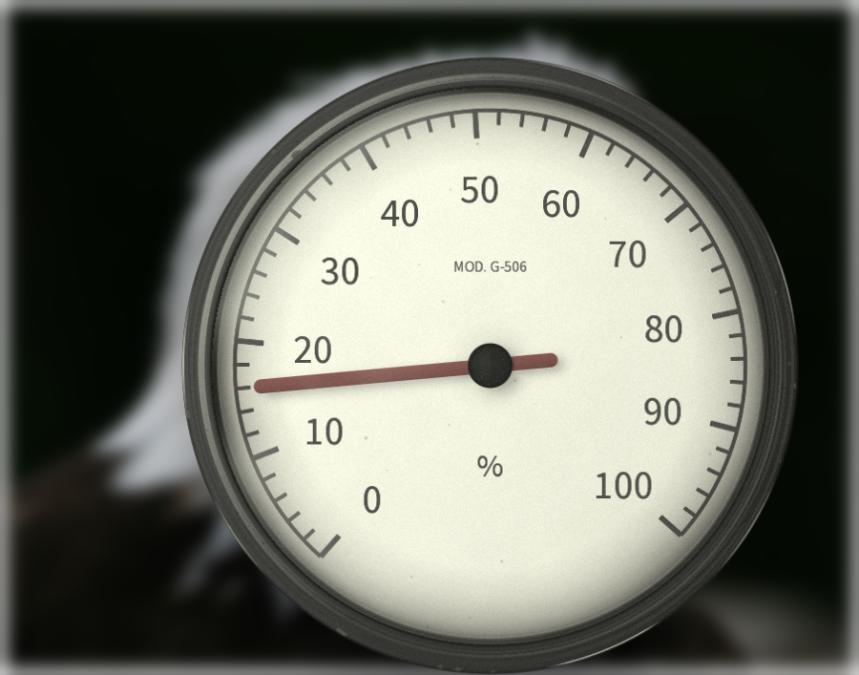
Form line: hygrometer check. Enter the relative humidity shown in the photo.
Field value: 16 %
